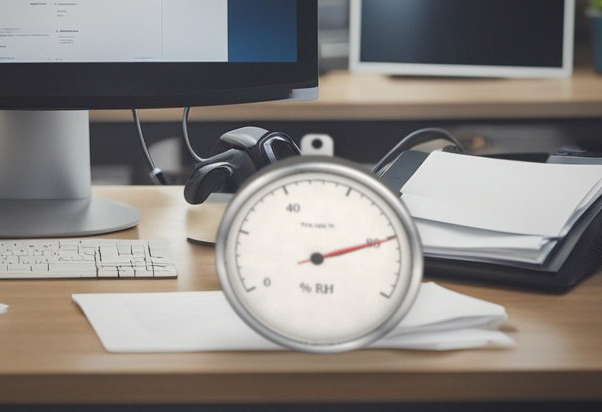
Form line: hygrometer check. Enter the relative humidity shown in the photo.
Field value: 80 %
